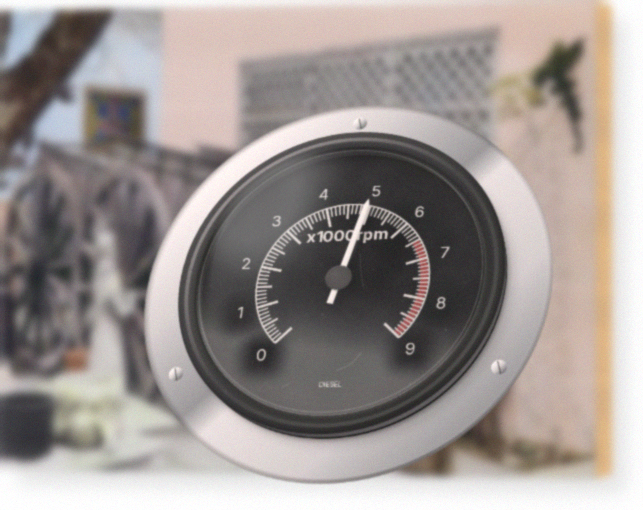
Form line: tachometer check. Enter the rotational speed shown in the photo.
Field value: 5000 rpm
